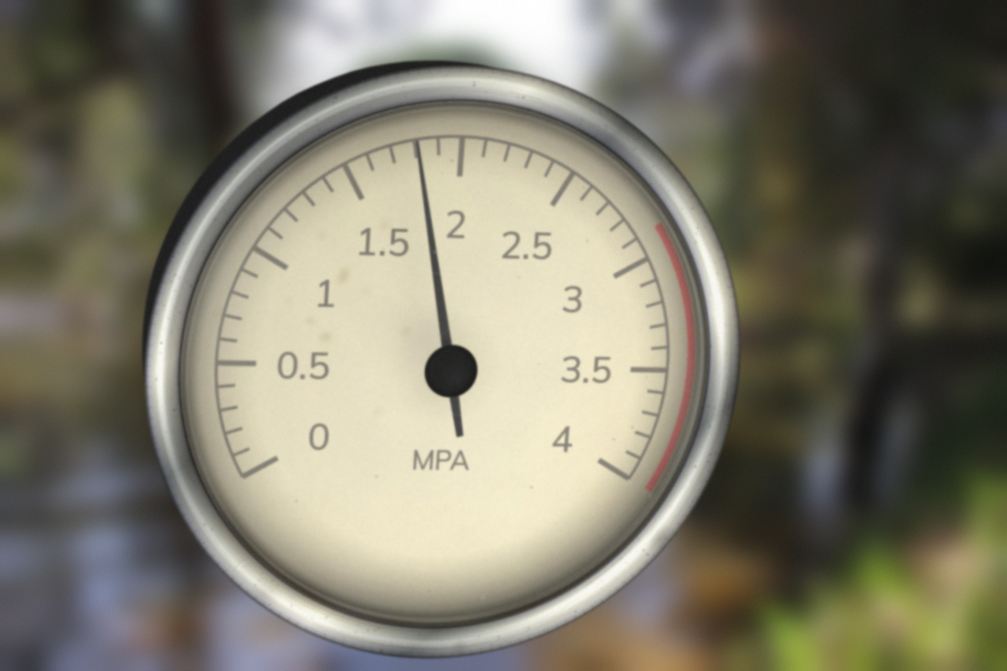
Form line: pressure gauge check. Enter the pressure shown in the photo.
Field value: 1.8 MPa
